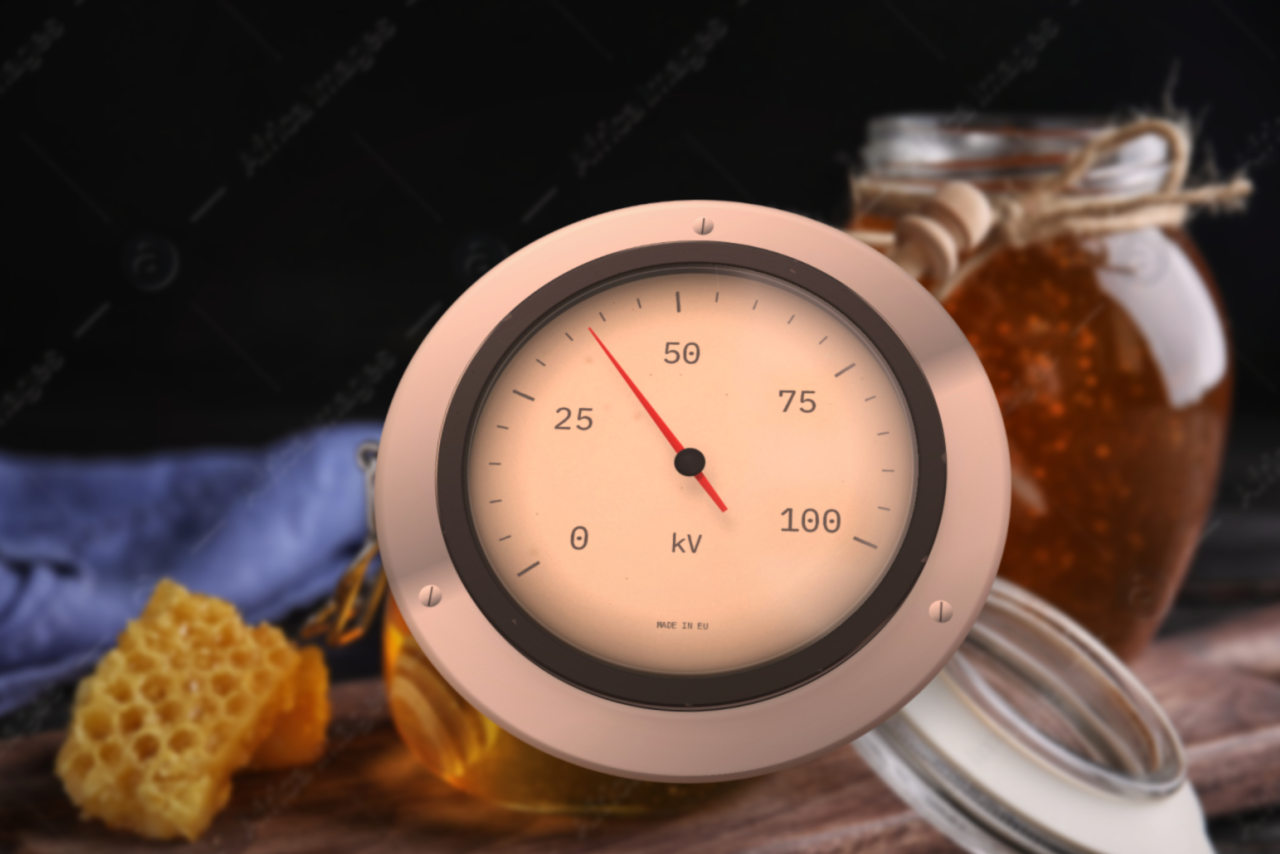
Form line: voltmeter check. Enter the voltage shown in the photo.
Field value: 37.5 kV
